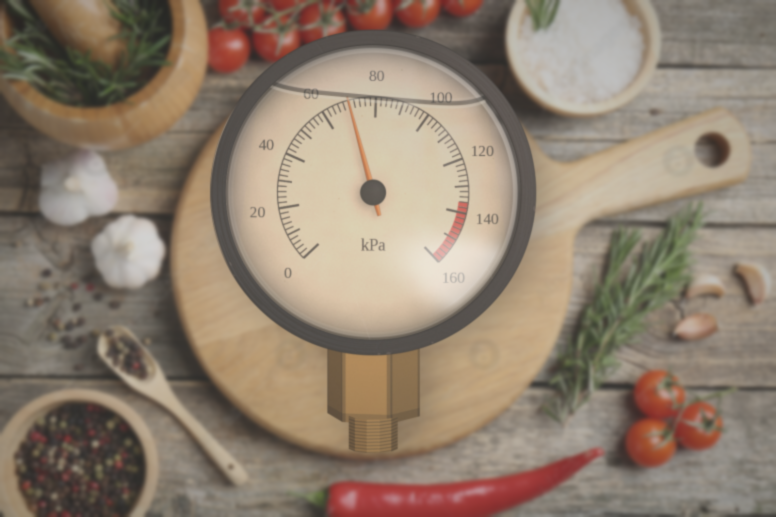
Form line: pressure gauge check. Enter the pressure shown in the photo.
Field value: 70 kPa
